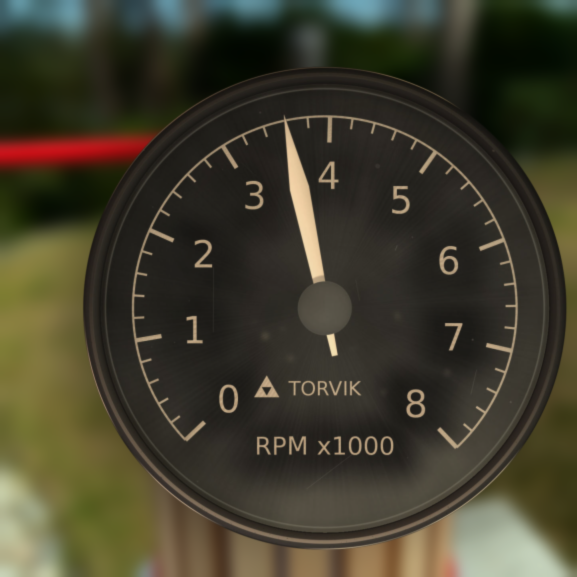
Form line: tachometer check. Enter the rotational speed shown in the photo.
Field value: 3600 rpm
